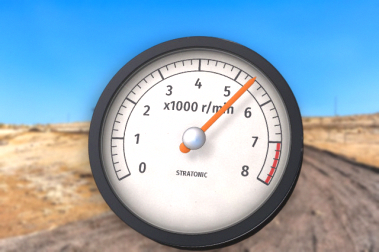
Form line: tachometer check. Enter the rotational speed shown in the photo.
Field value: 5400 rpm
